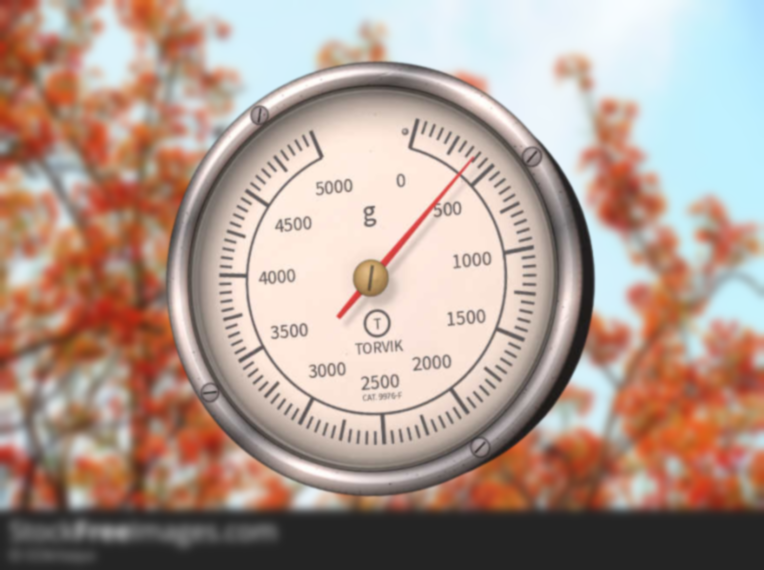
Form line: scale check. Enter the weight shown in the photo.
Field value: 400 g
